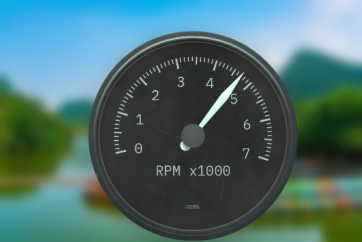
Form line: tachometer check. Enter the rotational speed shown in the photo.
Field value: 4700 rpm
